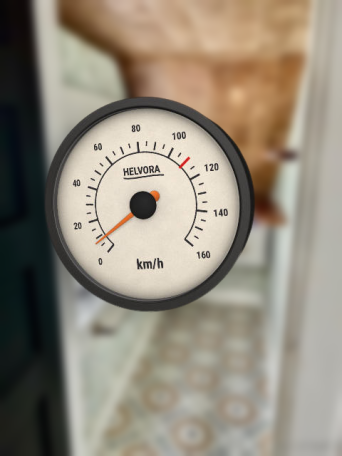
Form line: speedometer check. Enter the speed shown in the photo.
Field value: 7.5 km/h
